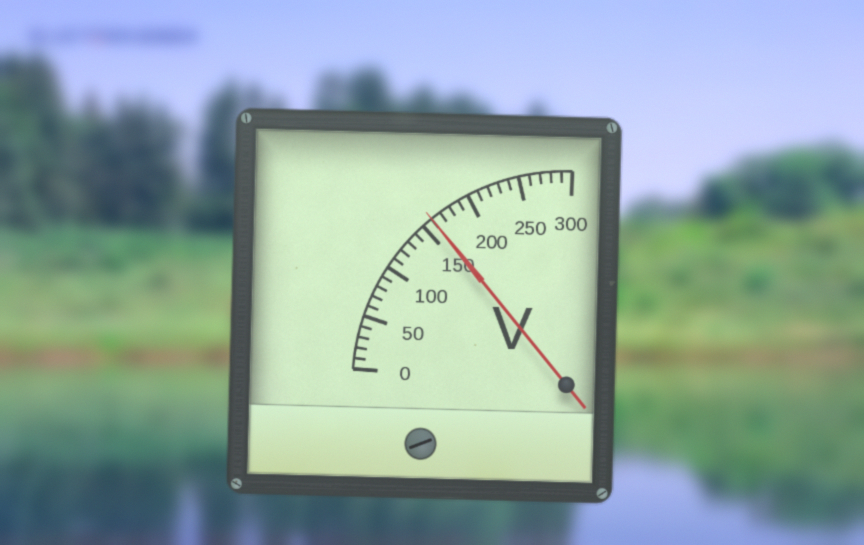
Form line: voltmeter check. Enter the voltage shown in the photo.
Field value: 160 V
